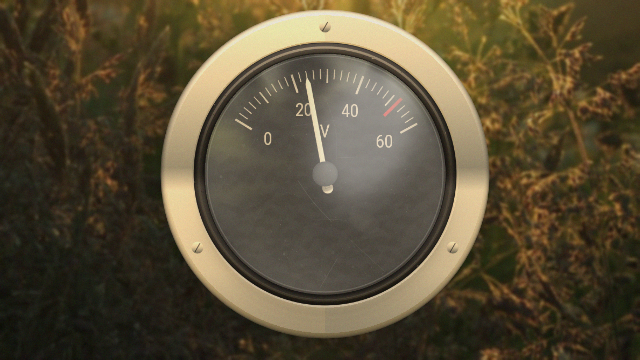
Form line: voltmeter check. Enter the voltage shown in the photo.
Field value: 24 V
